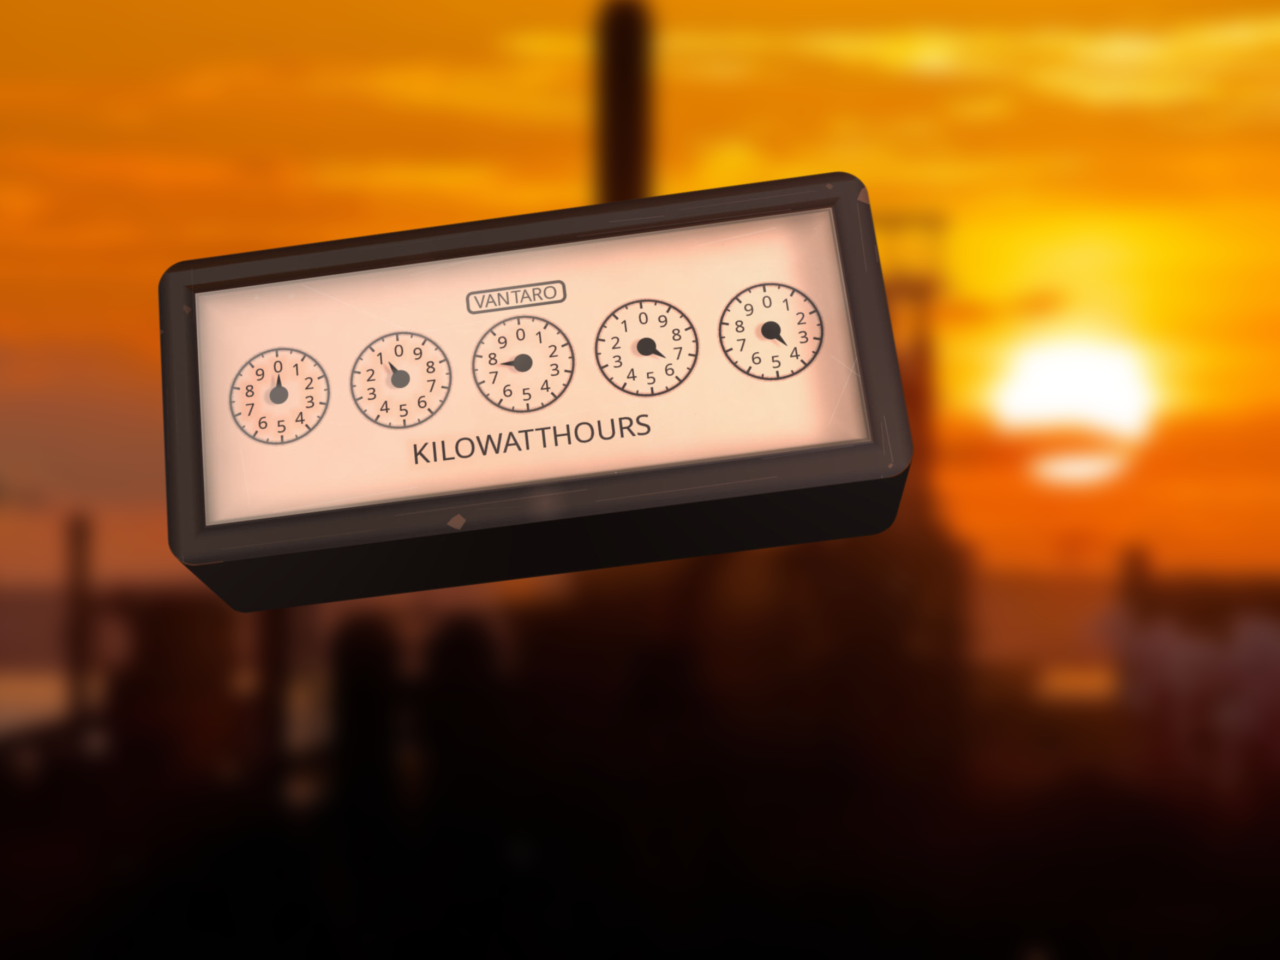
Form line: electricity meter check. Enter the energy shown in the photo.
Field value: 764 kWh
